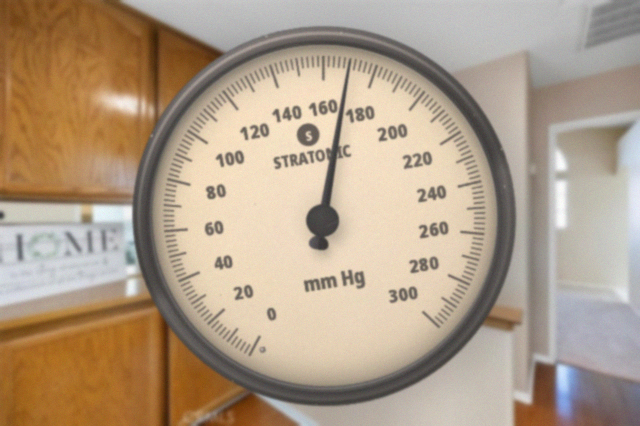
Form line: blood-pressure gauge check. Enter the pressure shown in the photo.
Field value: 170 mmHg
